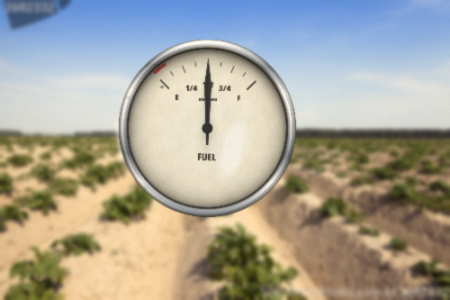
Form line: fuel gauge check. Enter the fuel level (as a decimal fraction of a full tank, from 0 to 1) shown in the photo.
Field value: 0.5
